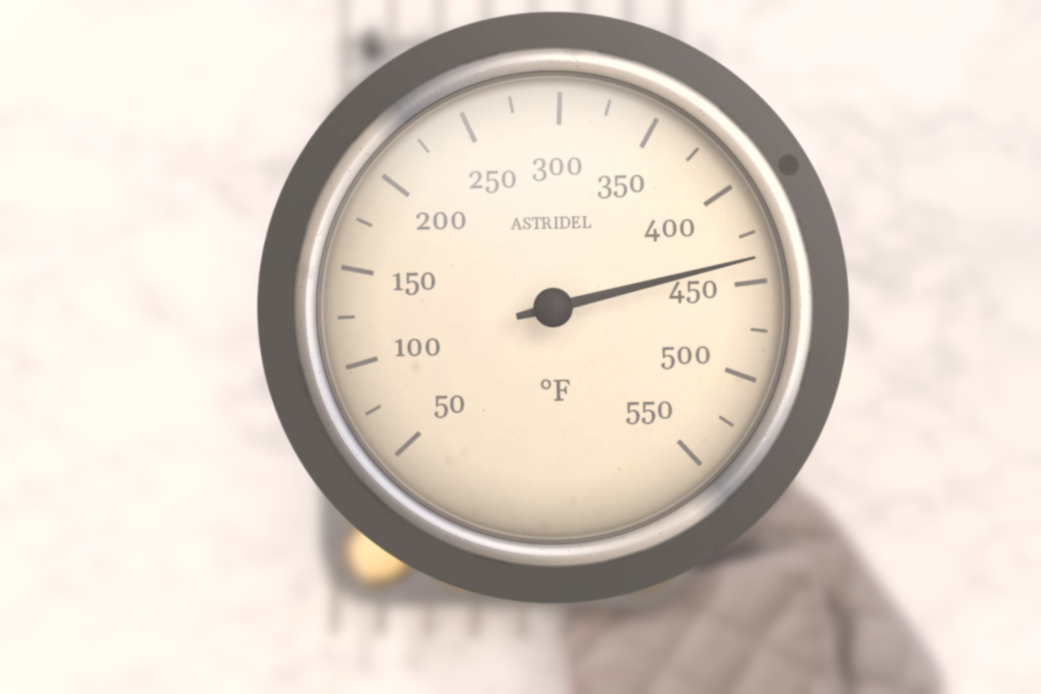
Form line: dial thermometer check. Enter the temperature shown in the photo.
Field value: 437.5 °F
